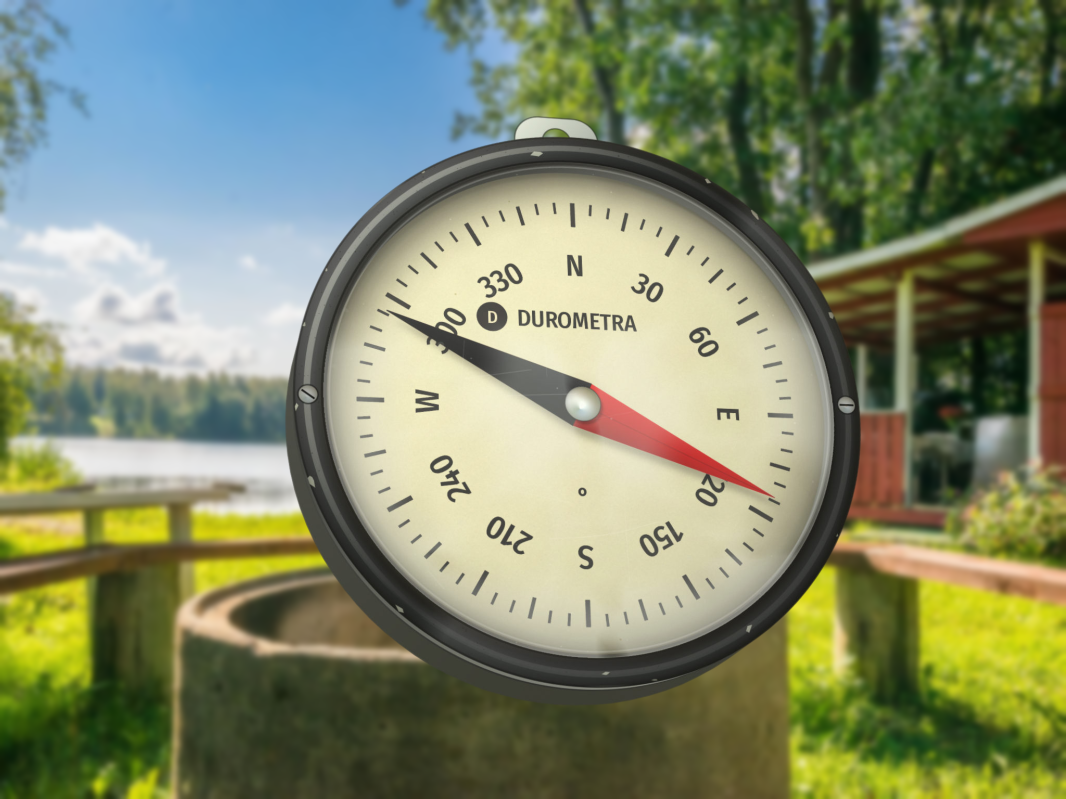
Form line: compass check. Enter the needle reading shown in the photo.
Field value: 115 °
